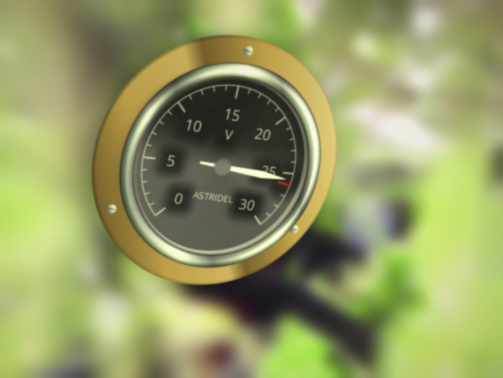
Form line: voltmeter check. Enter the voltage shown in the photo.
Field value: 25.5 V
